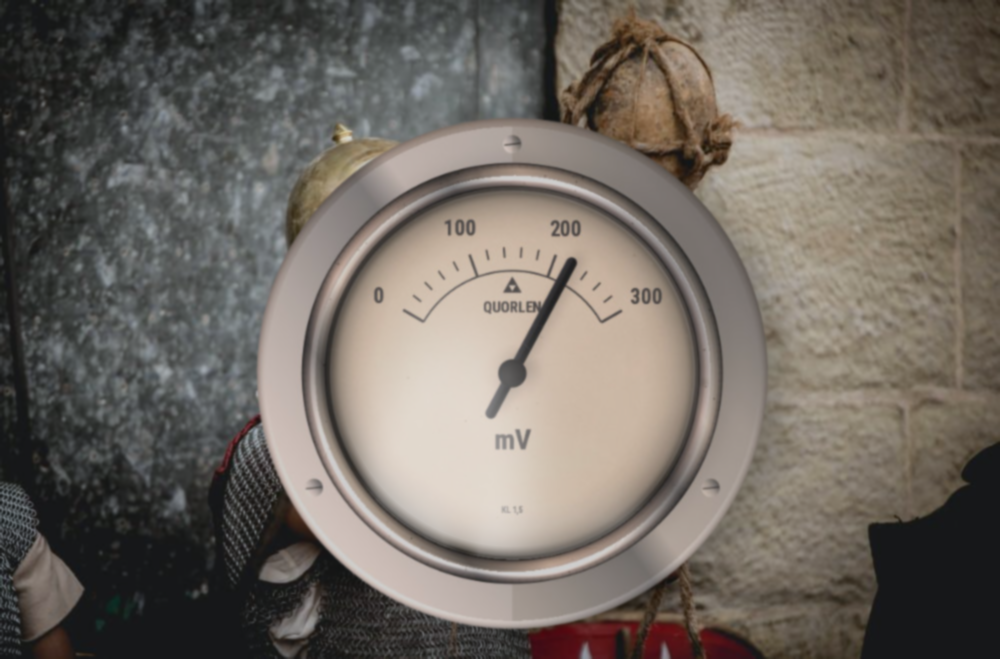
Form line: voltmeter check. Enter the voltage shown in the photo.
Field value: 220 mV
